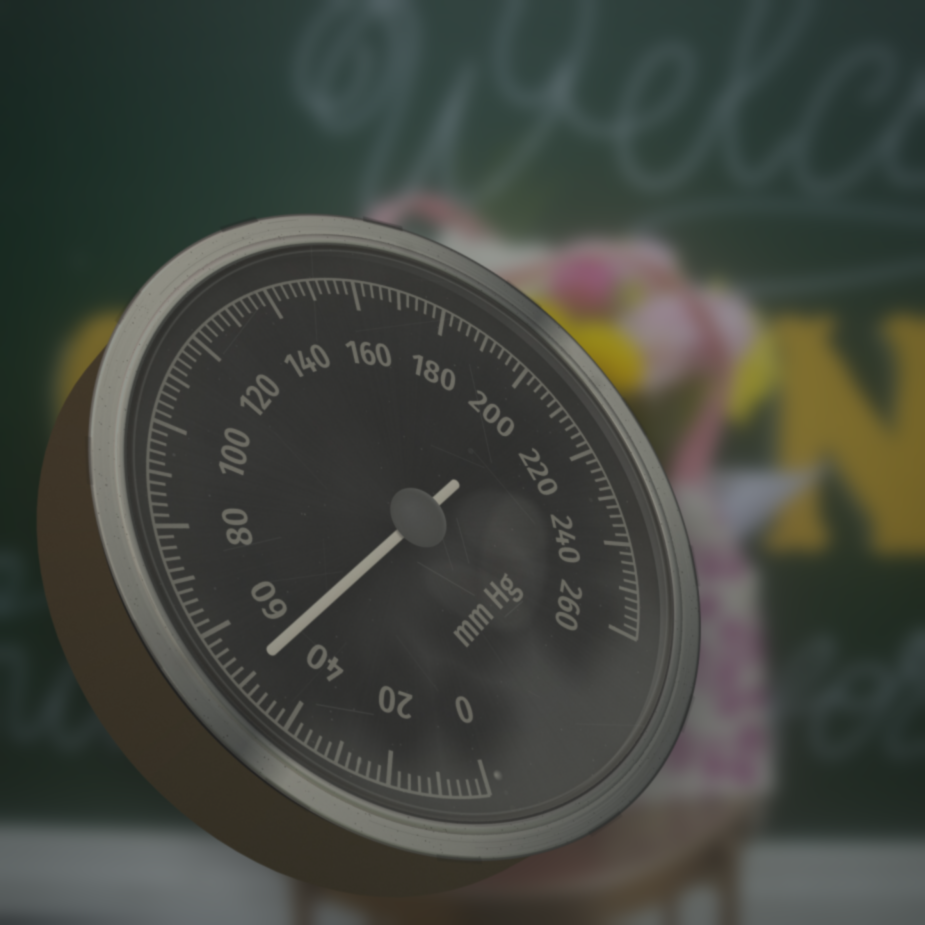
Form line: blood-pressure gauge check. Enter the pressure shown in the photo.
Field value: 51 mmHg
